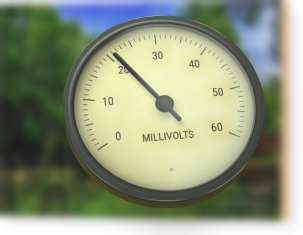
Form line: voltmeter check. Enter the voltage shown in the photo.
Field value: 21 mV
